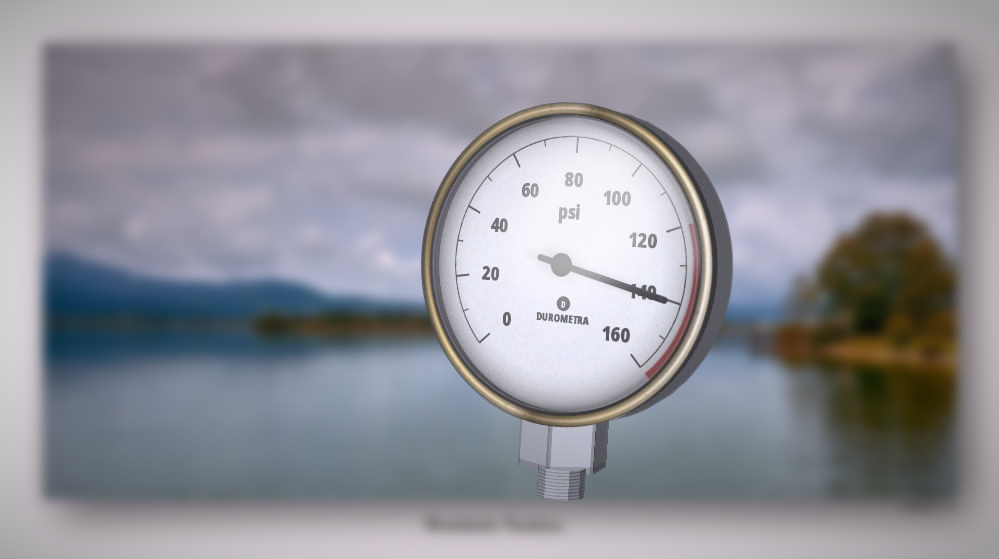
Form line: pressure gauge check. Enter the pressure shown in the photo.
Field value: 140 psi
